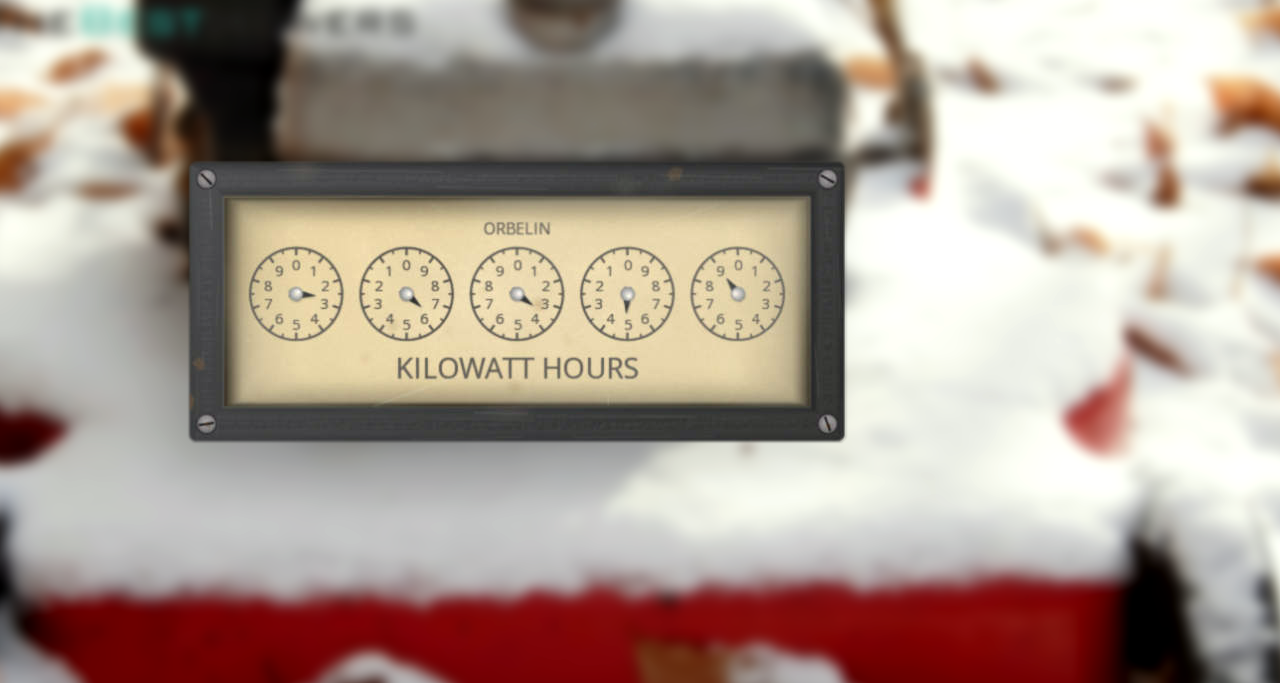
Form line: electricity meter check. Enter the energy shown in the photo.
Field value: 26349 kWh
